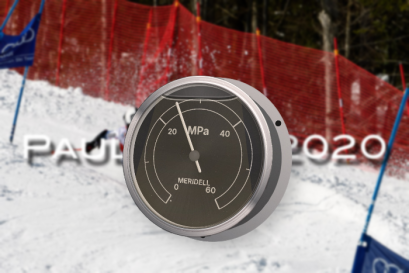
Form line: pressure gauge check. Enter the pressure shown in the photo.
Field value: 25 MPa
